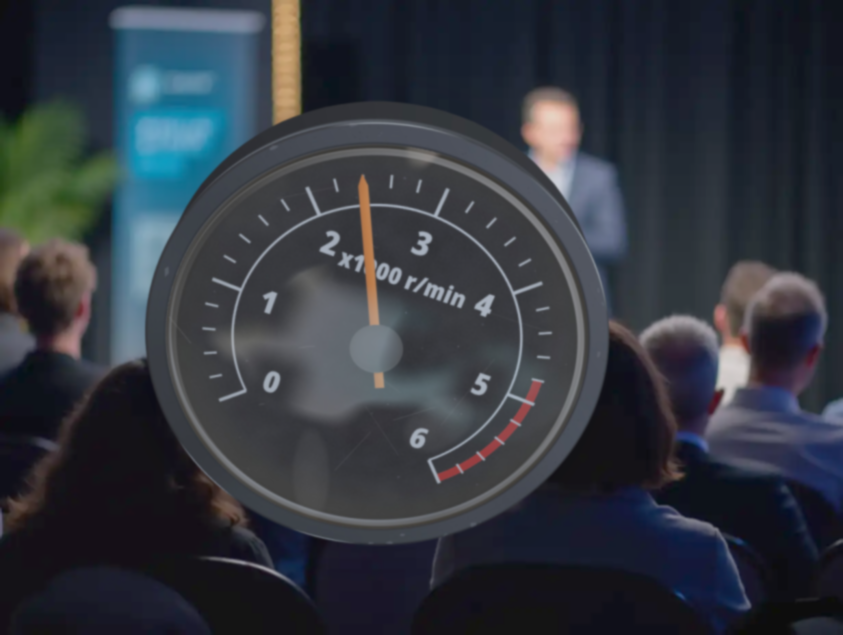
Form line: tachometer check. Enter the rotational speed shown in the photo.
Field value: 2400 rpm
